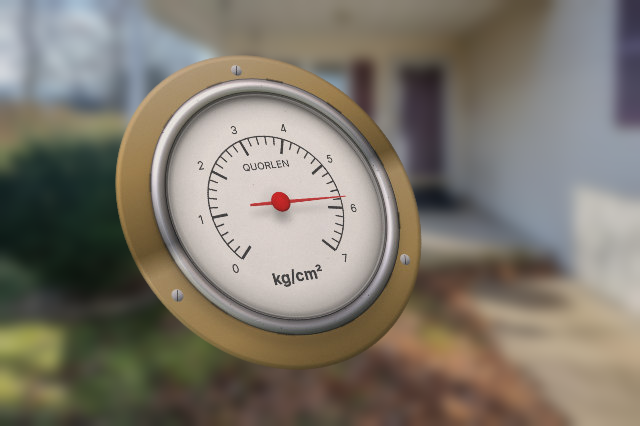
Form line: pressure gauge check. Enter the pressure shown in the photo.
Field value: 5.8 kg/cm²
